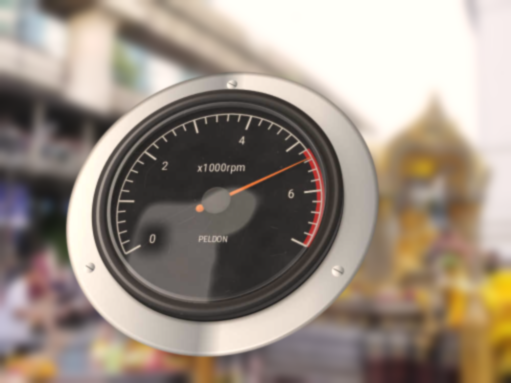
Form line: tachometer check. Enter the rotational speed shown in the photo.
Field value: 5400 rpm
